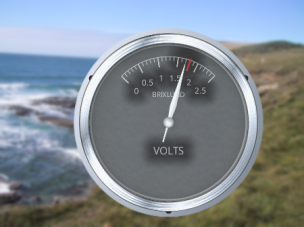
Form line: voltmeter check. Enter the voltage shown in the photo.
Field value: 1.7 V
